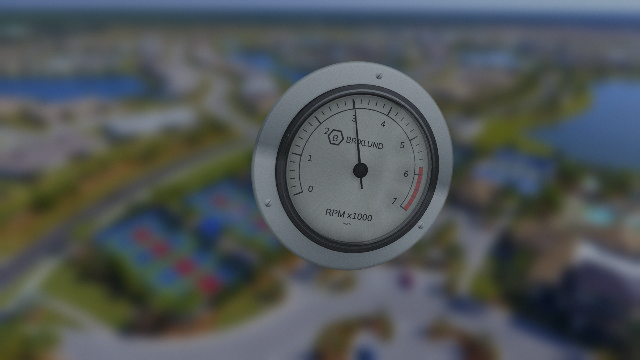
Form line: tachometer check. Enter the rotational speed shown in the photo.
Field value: 3000 rpm
